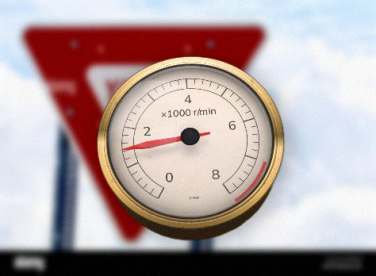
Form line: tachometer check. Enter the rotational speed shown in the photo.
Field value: 1400 rpm
